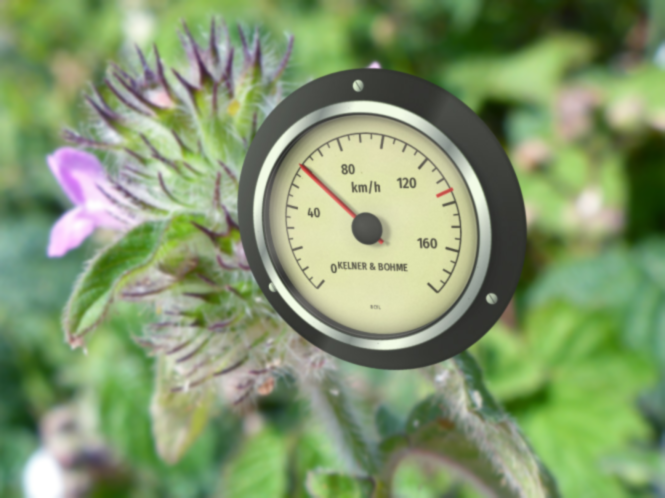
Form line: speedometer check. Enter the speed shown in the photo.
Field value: 60 km/h
